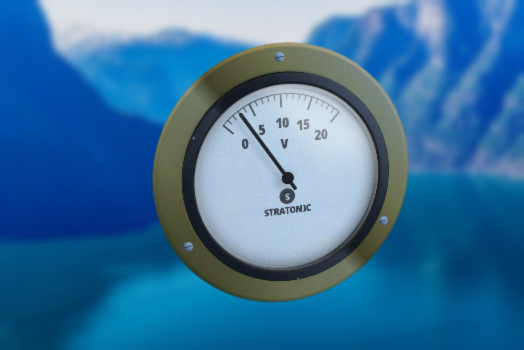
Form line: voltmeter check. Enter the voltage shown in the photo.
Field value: 3 V
